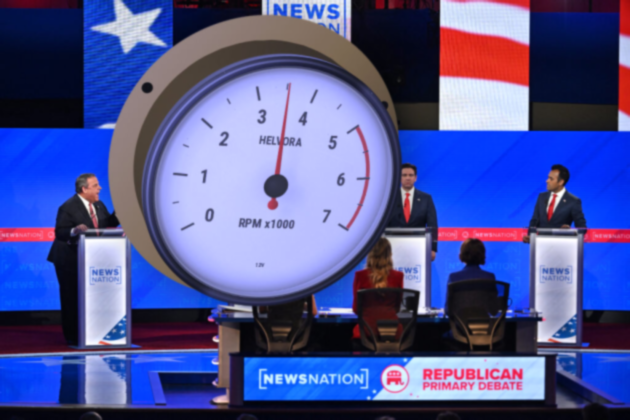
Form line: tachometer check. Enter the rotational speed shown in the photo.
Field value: 3500 rpm
